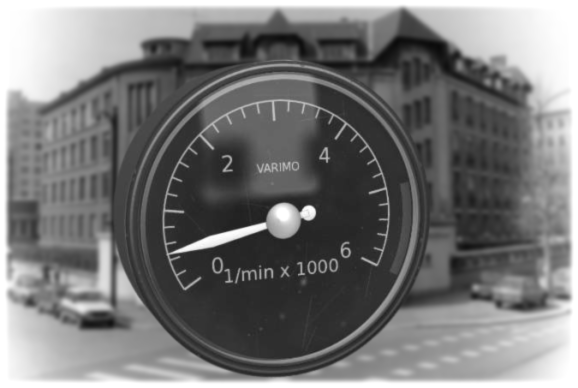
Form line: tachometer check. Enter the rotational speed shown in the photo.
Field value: 500 rpm
